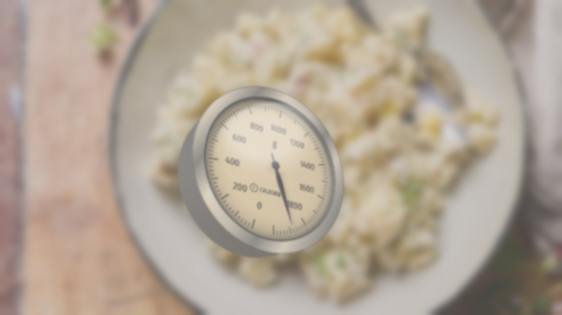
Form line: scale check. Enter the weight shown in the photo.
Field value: 1900 g
